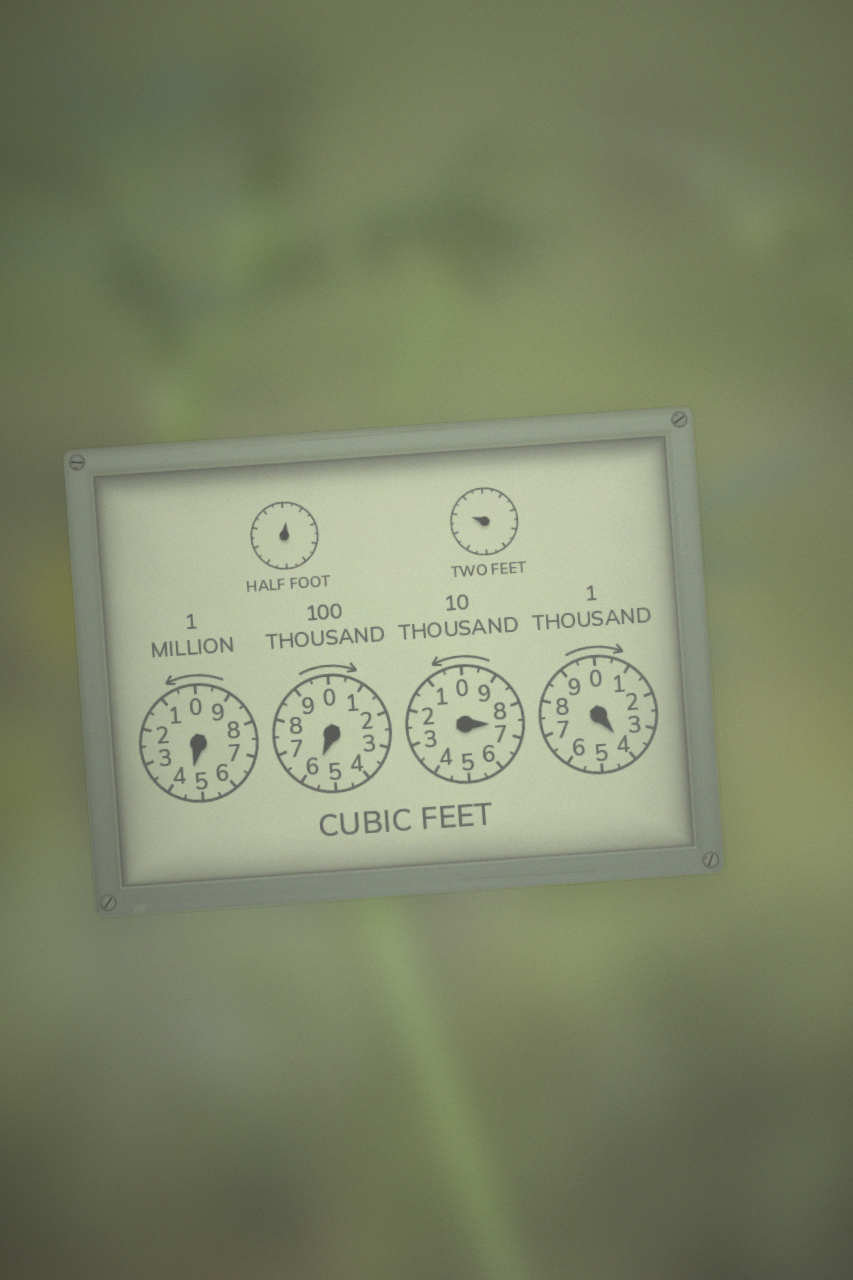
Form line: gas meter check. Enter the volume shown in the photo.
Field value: 457400 ft³
